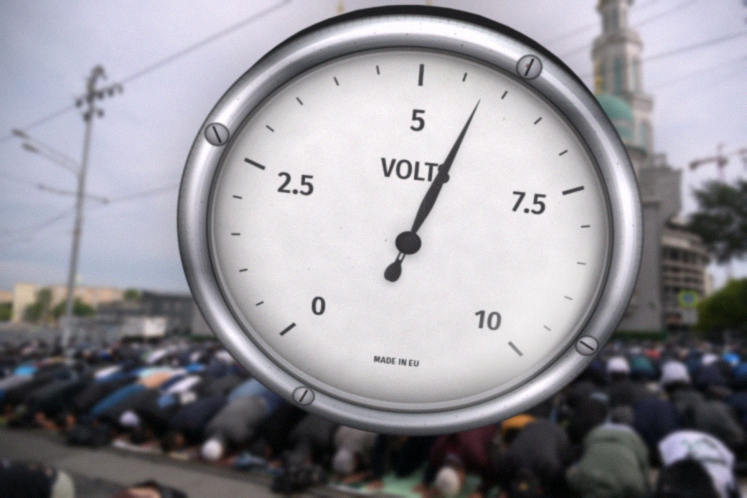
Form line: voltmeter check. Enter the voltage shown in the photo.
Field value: 5.75 V
